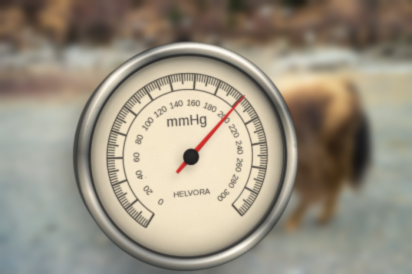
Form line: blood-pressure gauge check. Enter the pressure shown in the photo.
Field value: 200 mmHg
